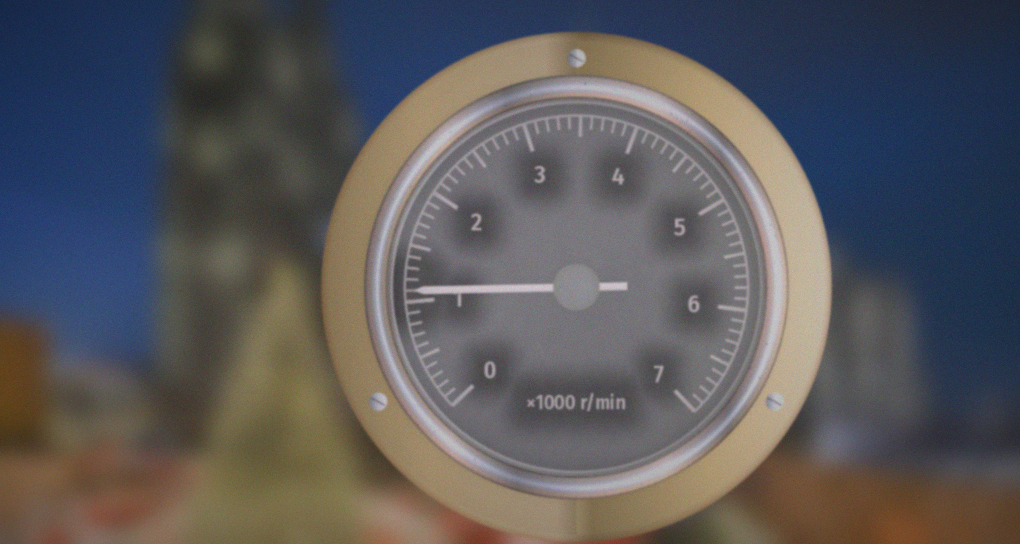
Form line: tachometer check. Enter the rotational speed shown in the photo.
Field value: 1100 rpm
